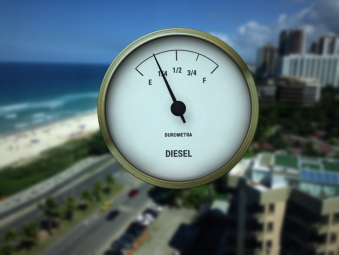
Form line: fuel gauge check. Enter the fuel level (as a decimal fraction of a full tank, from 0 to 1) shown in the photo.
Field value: 0.25
